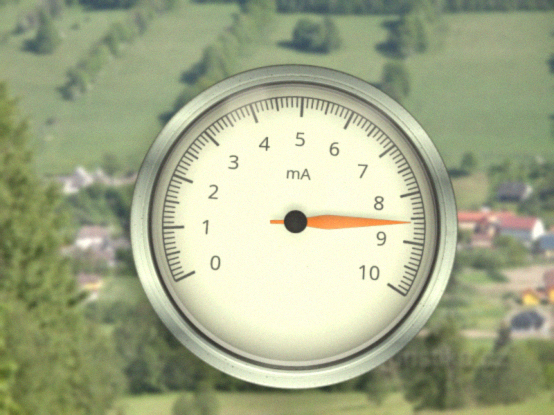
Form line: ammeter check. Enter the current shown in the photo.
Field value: 8.6 mA
